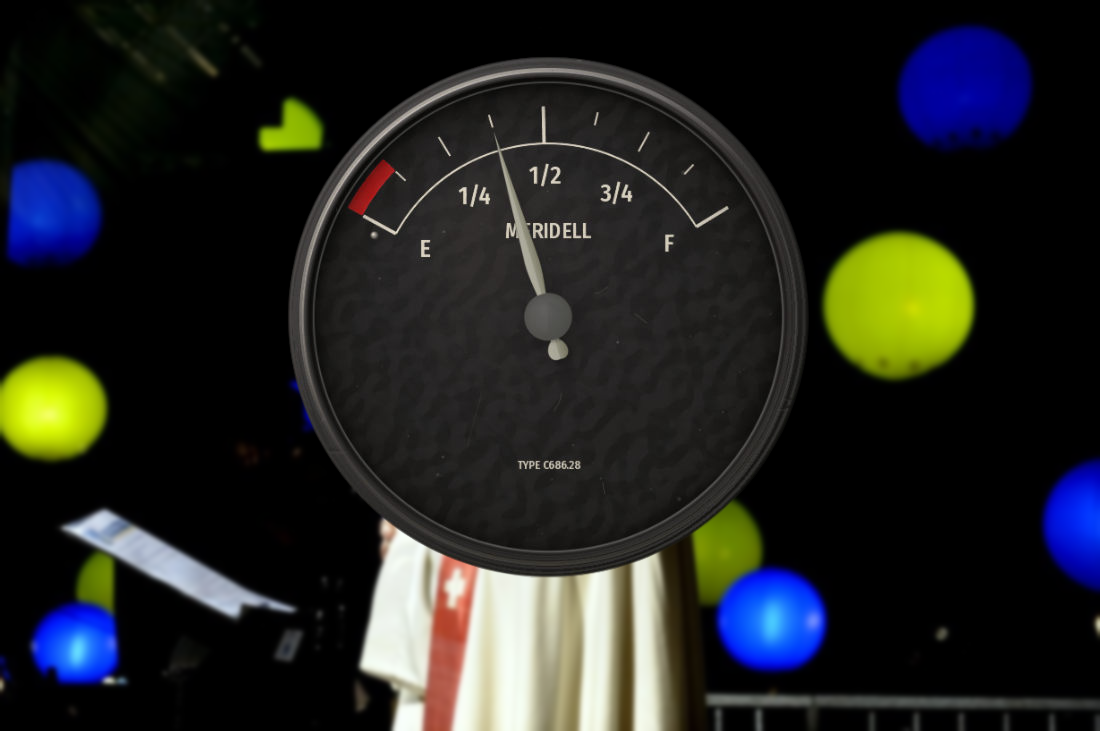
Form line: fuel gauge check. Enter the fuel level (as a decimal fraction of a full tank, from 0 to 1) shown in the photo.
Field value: 0.375
